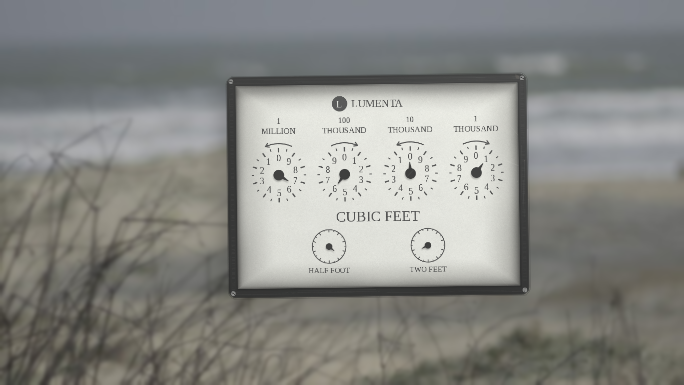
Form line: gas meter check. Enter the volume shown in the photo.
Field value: 660100 ft³
